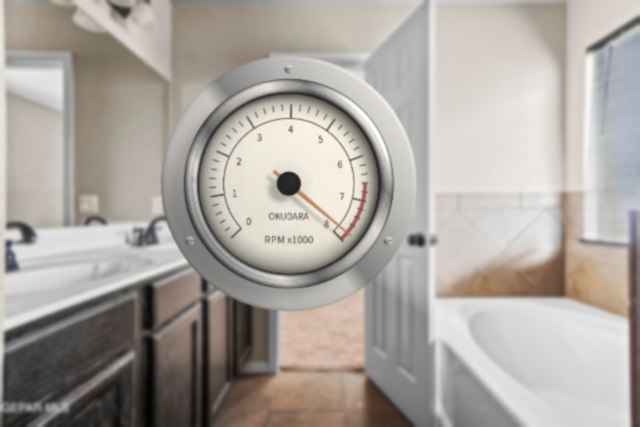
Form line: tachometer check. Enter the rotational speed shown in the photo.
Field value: 7800 rpm
